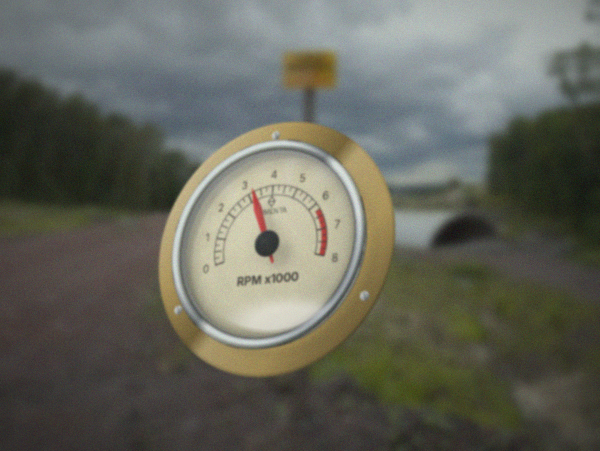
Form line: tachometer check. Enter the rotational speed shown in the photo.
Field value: 3250 rpm
